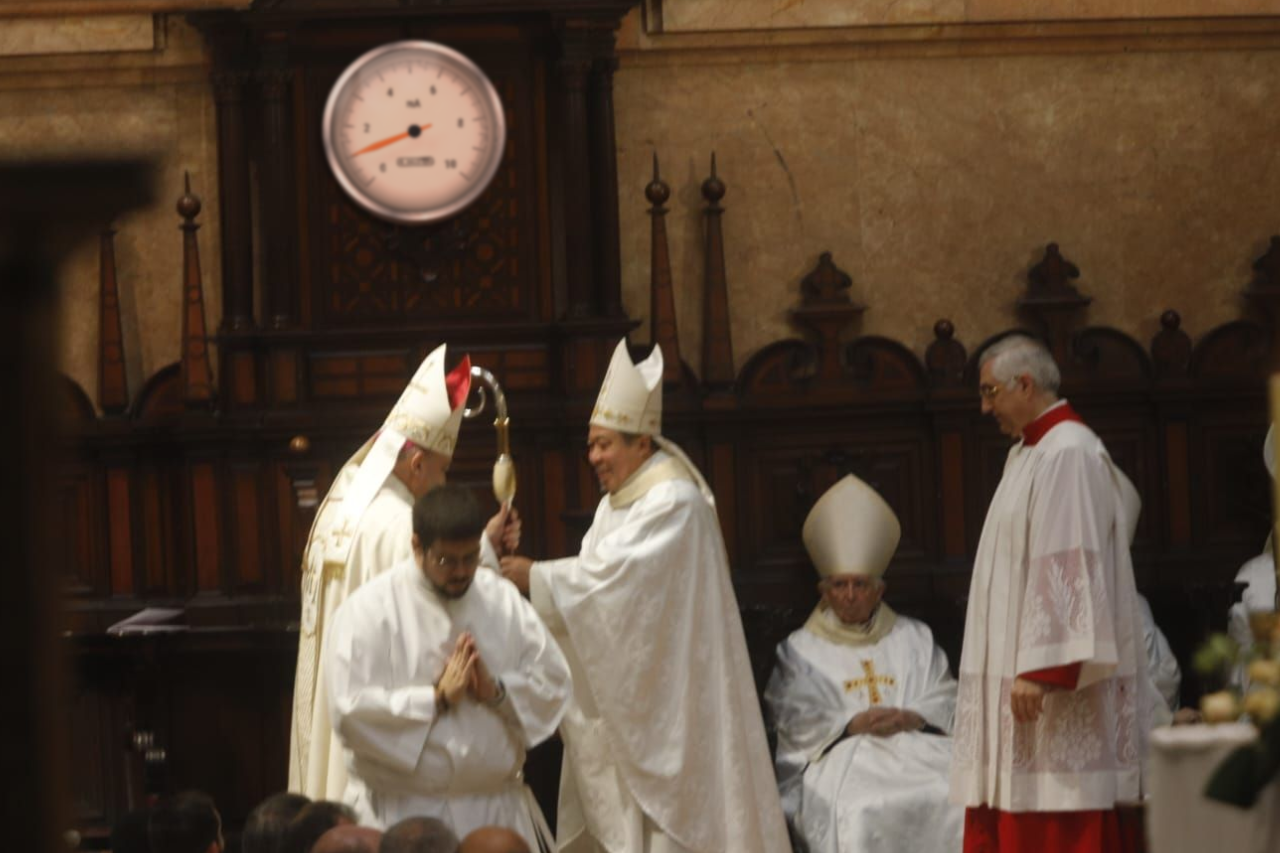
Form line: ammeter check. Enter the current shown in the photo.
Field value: 1 mA
